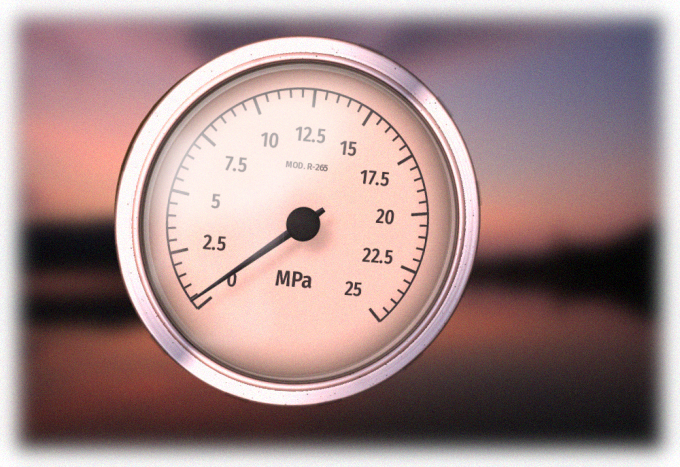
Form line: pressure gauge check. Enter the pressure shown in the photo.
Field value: 0.5 MPa
